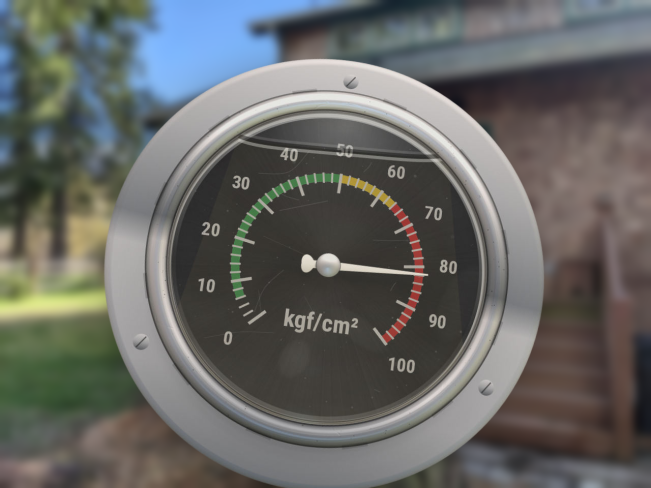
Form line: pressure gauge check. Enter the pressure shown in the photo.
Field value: 82 kg/cm²
